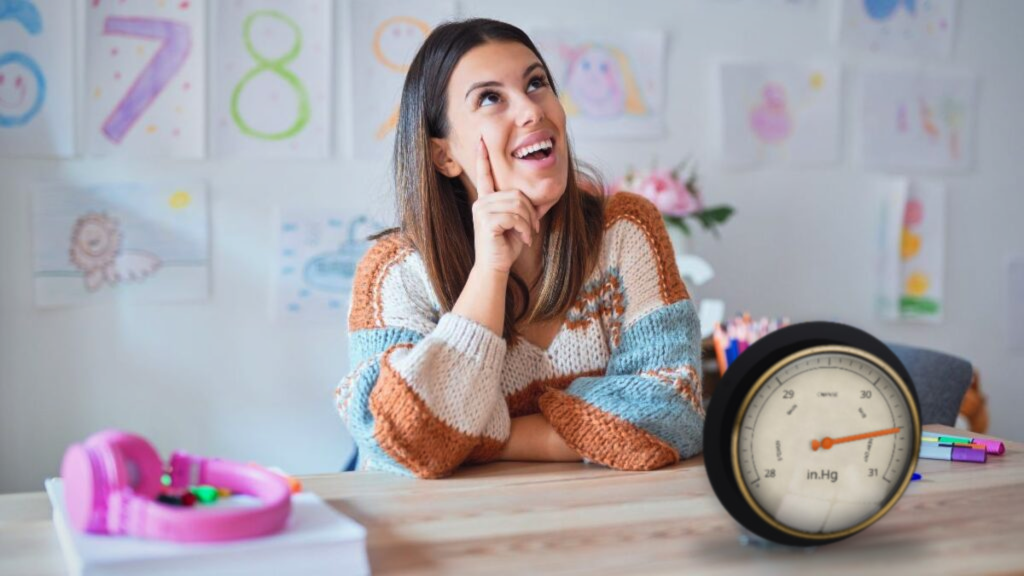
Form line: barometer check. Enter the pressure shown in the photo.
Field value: 30.5 inHg
